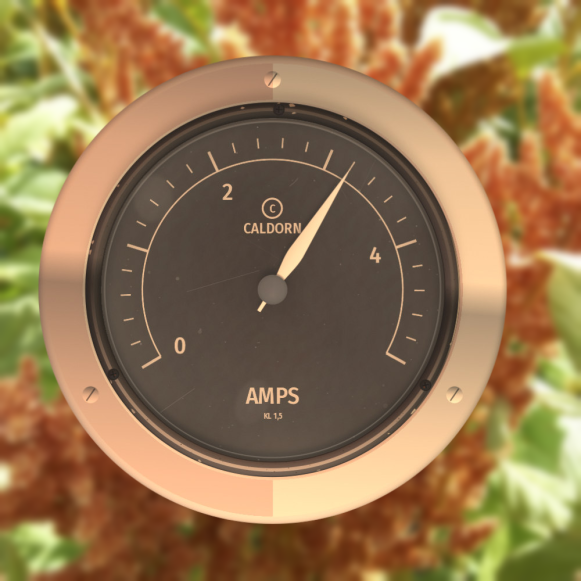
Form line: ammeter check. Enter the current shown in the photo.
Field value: 3.2 A
